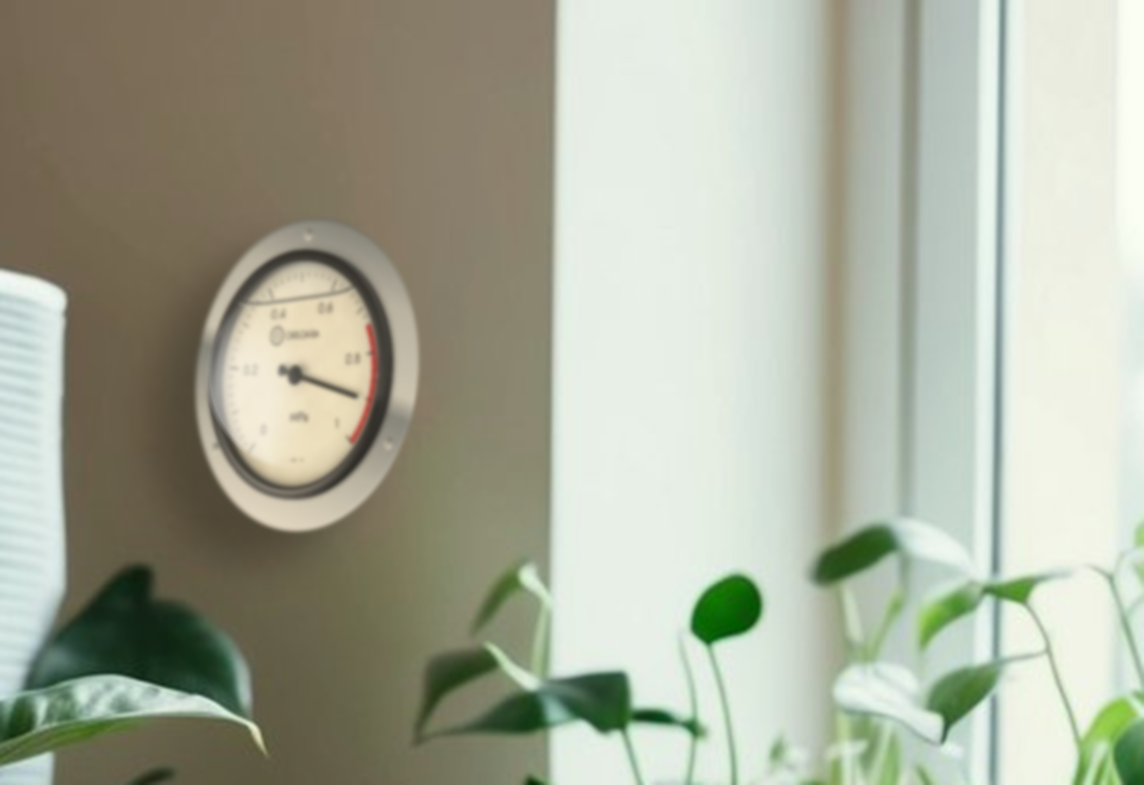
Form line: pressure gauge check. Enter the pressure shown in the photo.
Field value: 0.9 MPa
